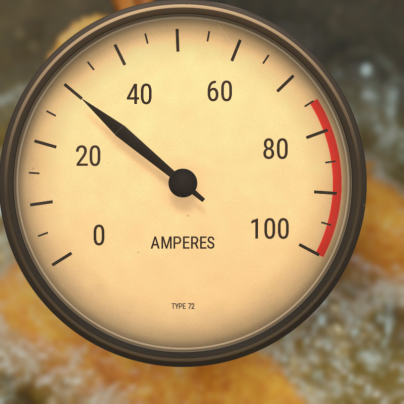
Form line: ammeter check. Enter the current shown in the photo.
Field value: 30 A
